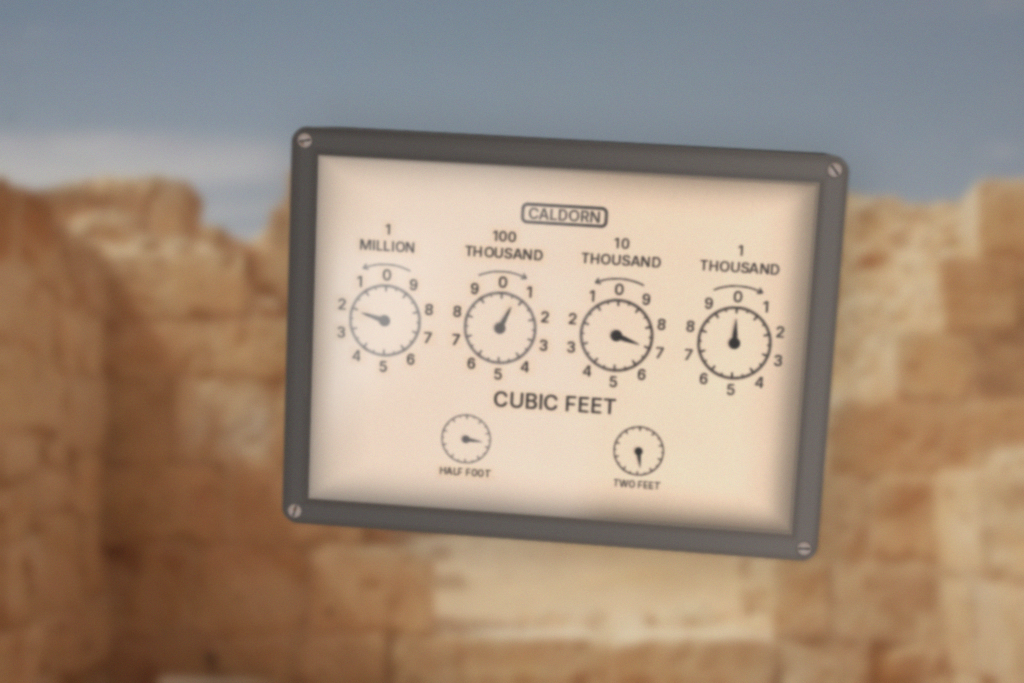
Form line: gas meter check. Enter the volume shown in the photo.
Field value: 207000 ft³
